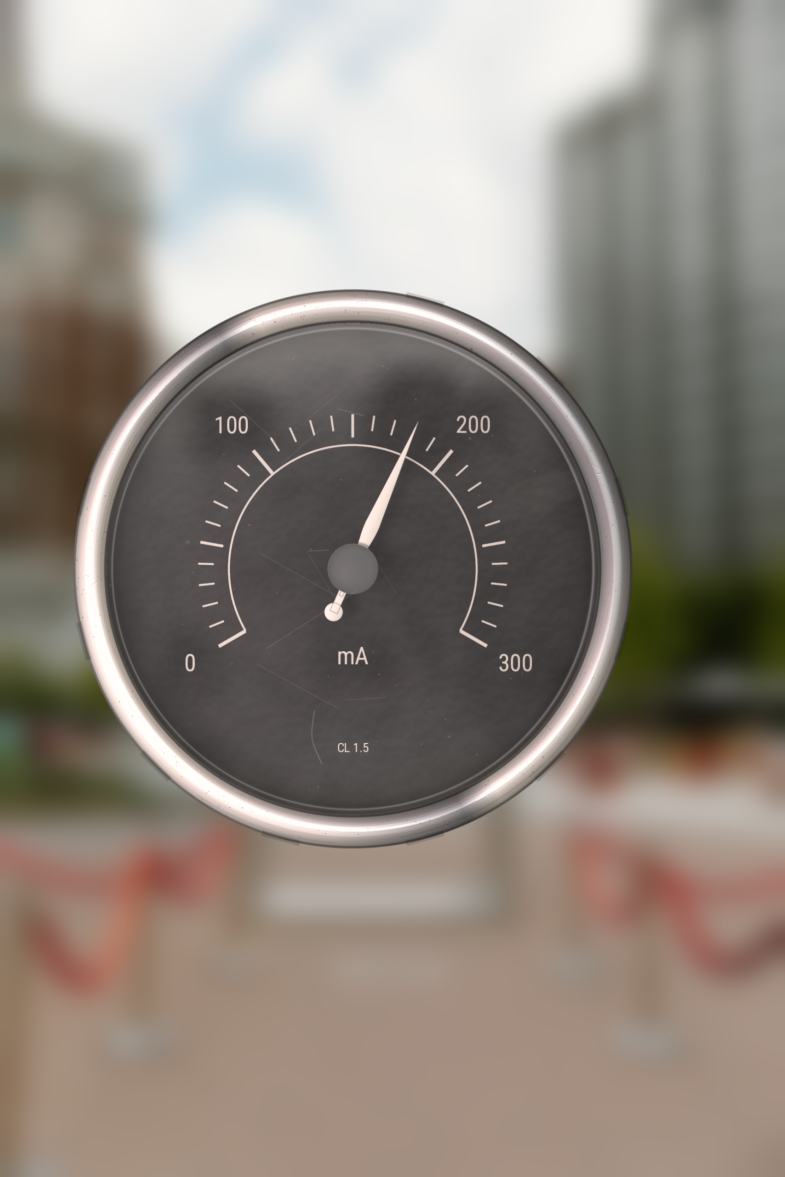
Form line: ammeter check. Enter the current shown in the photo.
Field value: 180 mA
